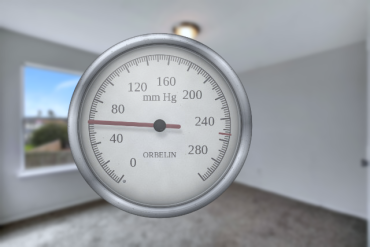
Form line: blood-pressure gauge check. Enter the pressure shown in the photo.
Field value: 60 mmHg
